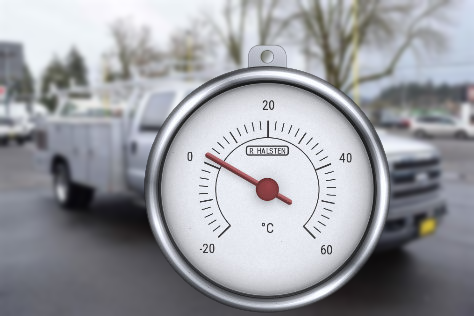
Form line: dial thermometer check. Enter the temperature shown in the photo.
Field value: 2 °C
